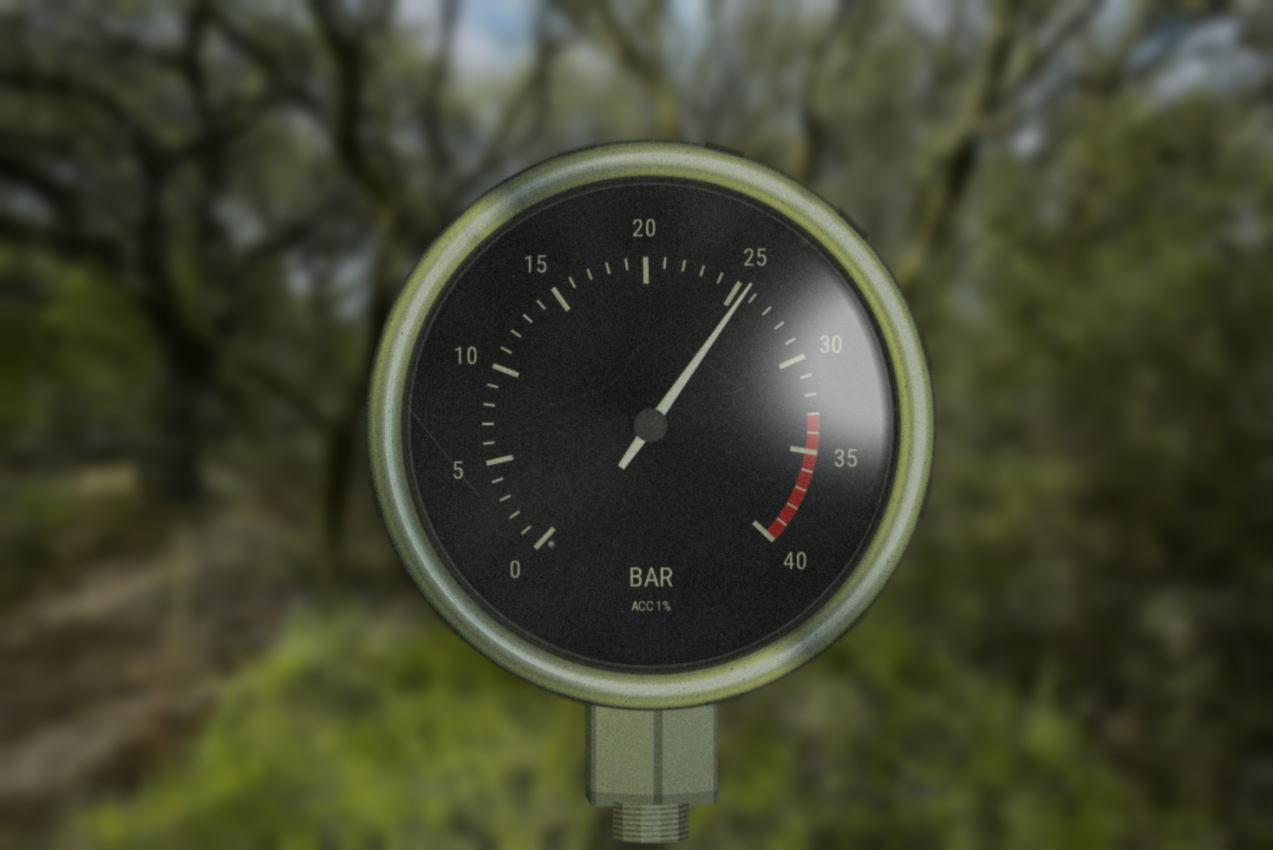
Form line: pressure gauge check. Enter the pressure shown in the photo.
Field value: 25.5 bar
